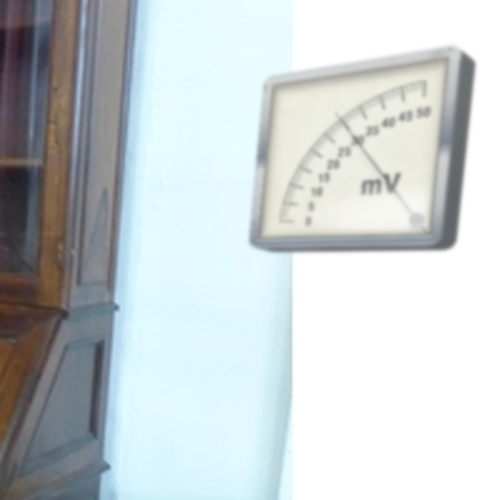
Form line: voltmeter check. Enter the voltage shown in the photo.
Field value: 30 mV
